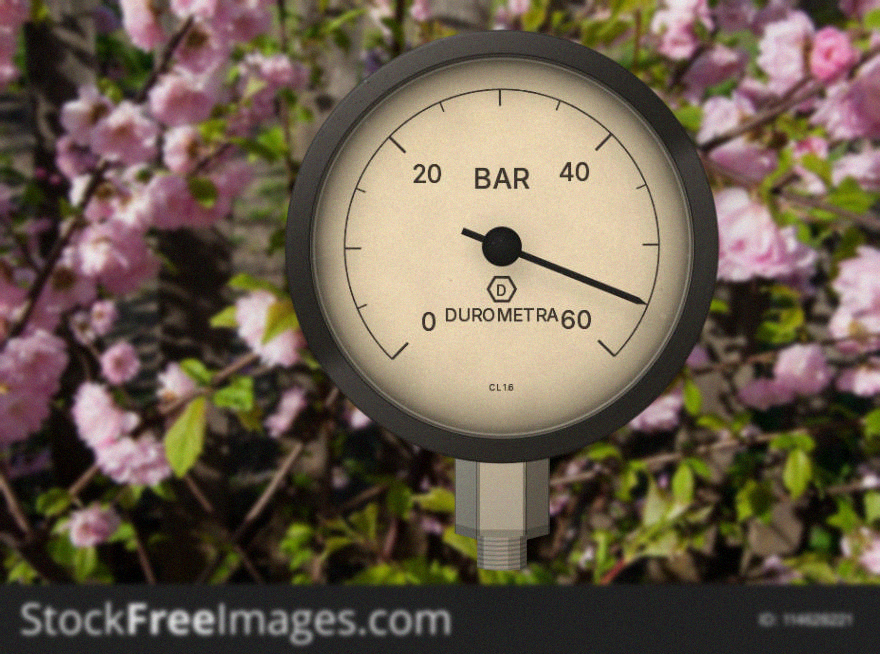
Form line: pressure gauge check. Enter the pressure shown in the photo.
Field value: 55 bar
